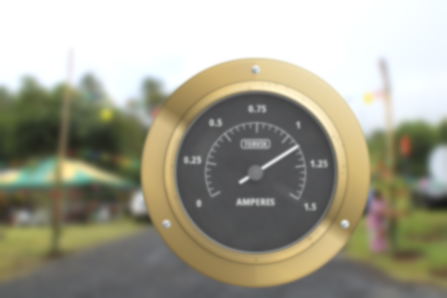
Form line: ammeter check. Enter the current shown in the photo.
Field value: 1.1 A
